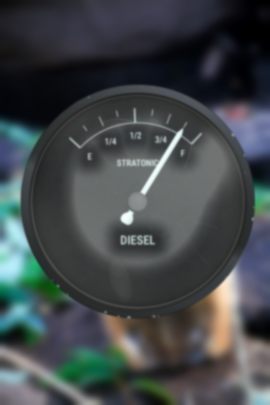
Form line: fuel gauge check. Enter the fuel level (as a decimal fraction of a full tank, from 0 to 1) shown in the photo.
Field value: 0.875
